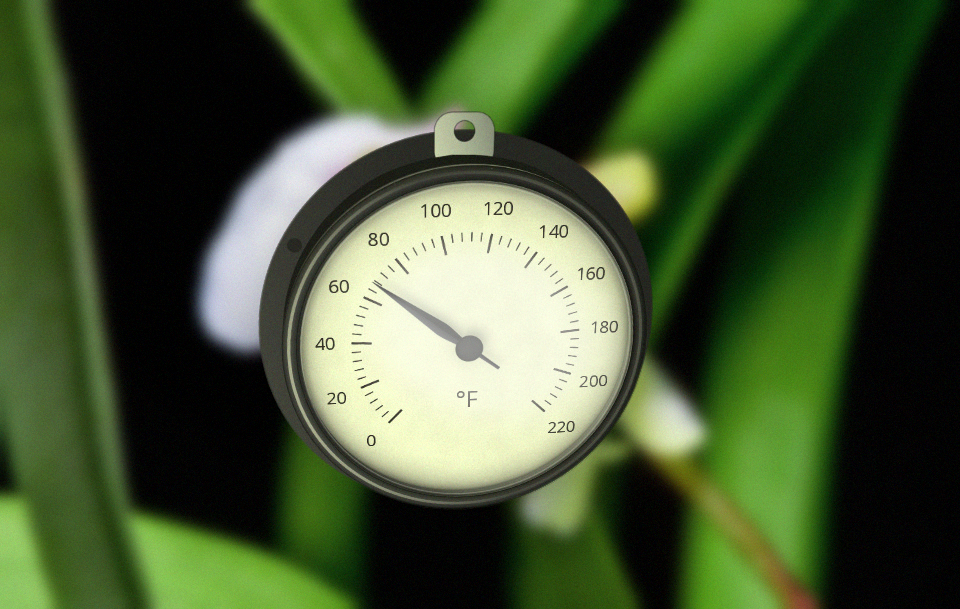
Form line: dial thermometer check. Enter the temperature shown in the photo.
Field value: 68 °F
